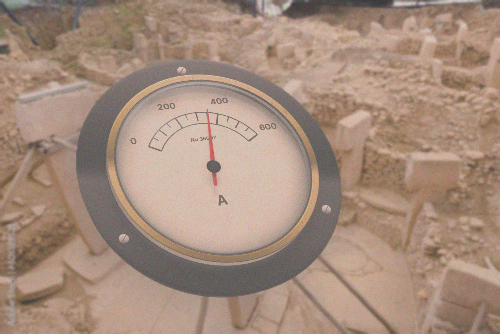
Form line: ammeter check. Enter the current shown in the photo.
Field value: 350 A
